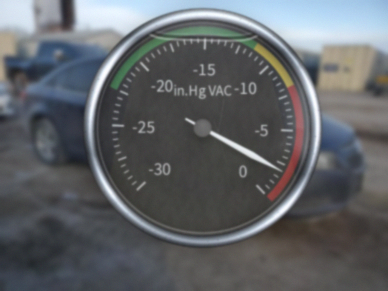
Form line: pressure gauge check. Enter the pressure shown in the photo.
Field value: -2 inHg
